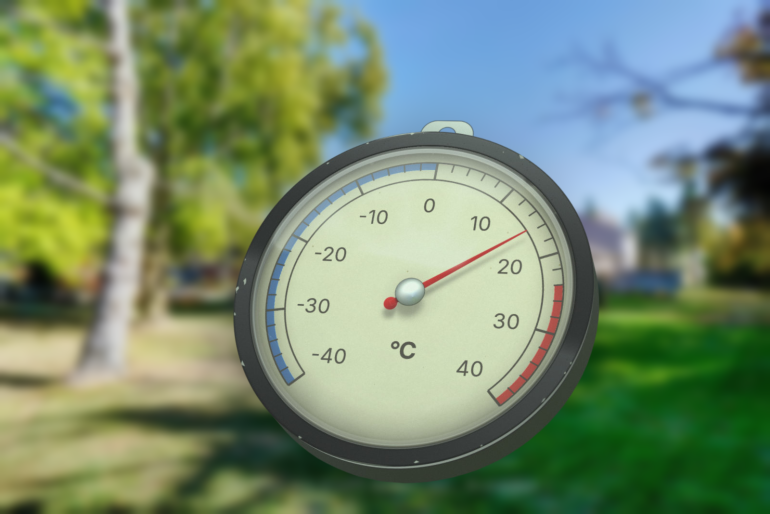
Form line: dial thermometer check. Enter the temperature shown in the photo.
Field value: 16 °C
